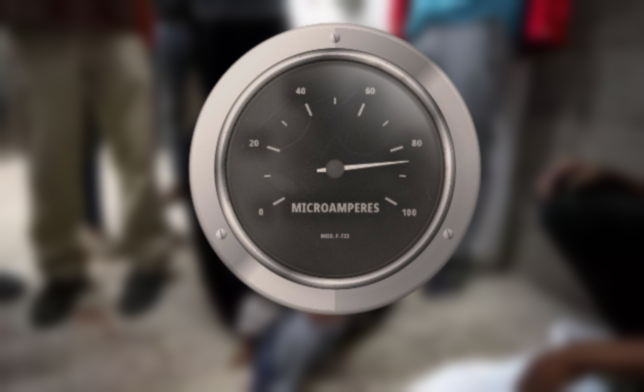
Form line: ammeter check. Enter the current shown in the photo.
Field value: 85 µA
